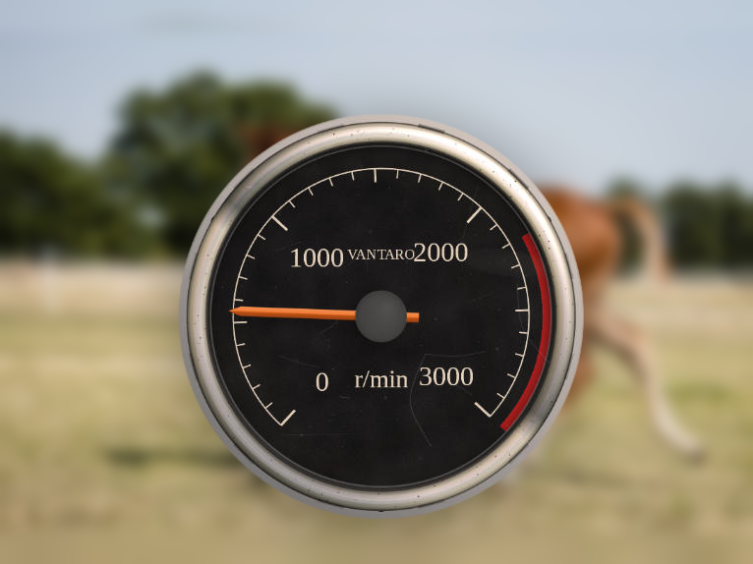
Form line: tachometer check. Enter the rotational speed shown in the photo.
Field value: 550 rpm
